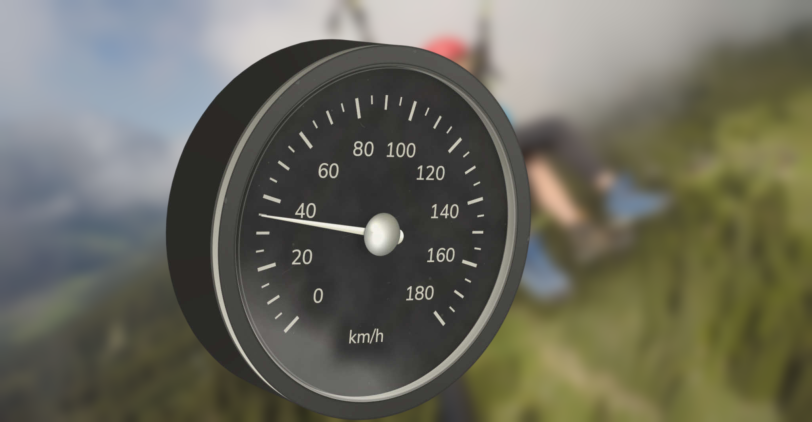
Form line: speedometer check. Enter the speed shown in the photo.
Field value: 35 km/h
